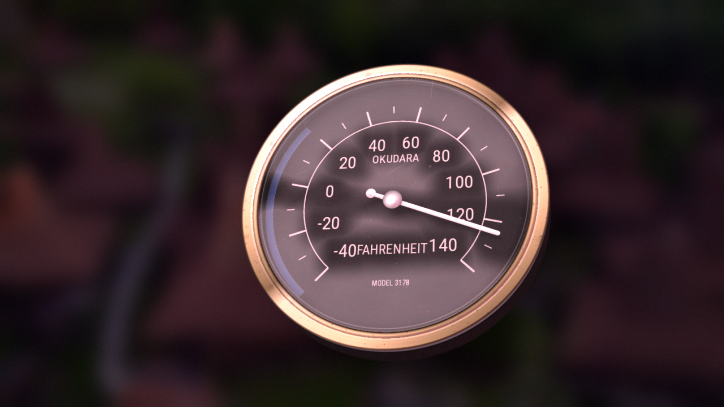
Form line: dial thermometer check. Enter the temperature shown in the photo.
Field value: 125 °F
